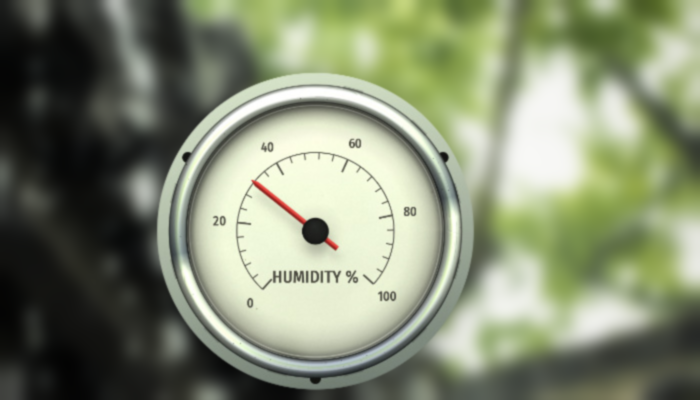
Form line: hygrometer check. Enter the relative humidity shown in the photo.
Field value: 32 %
